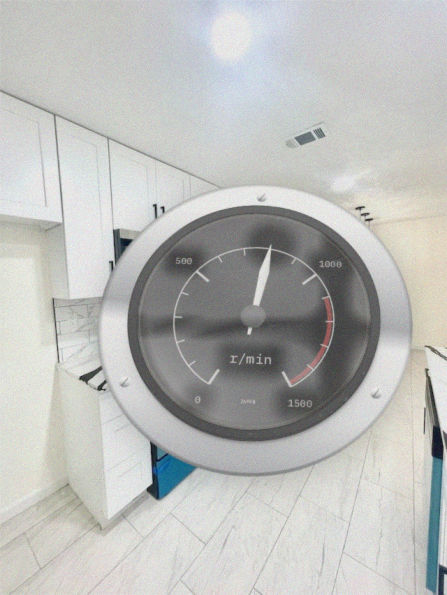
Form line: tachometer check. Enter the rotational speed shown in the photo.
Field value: 800 rpm
